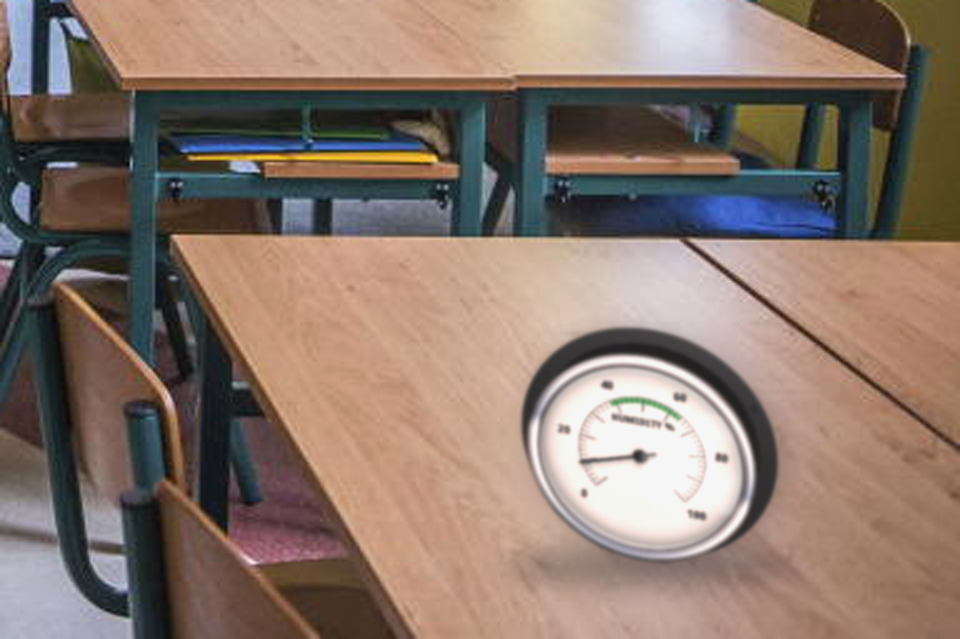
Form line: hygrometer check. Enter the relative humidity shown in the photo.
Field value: 10 %
